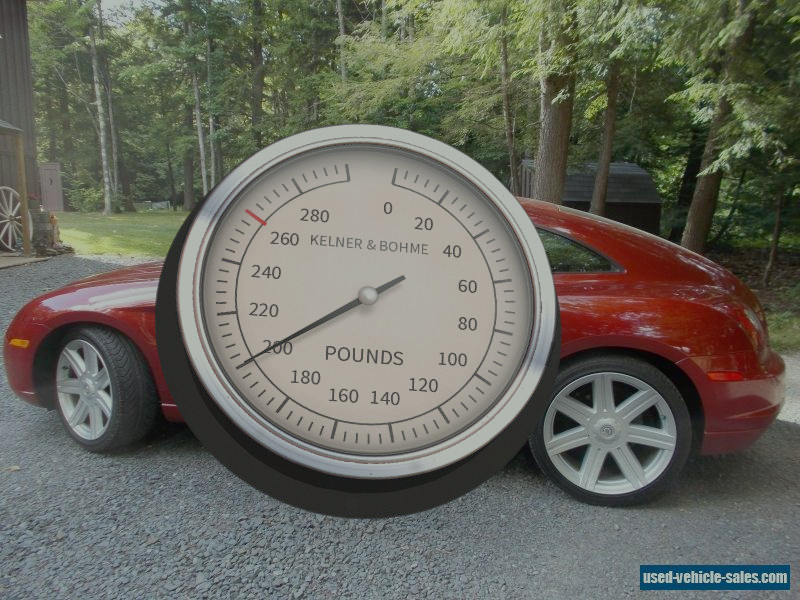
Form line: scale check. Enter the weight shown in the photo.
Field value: 200 lb
